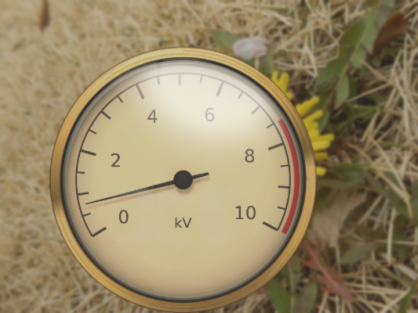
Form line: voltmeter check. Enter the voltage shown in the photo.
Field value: 0.75 kV
